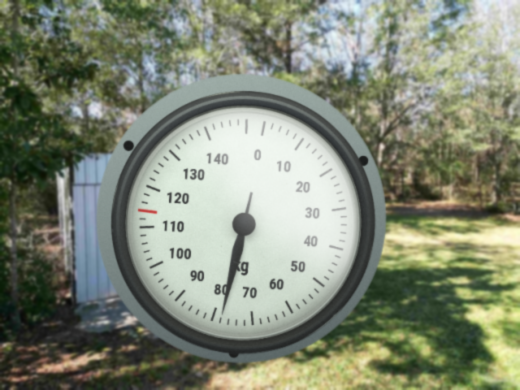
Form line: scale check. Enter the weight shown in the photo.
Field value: 78 kg
